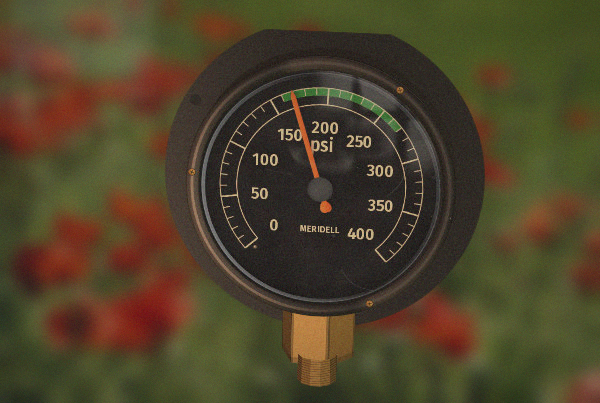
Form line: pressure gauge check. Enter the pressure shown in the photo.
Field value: 170 psi
